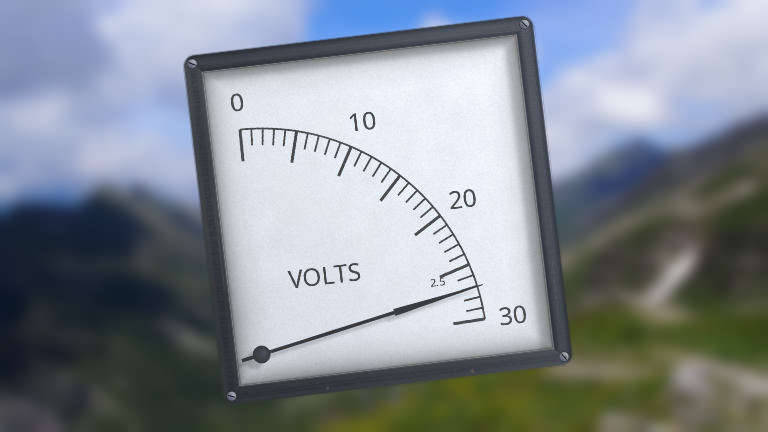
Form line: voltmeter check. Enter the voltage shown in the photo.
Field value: 27 V
